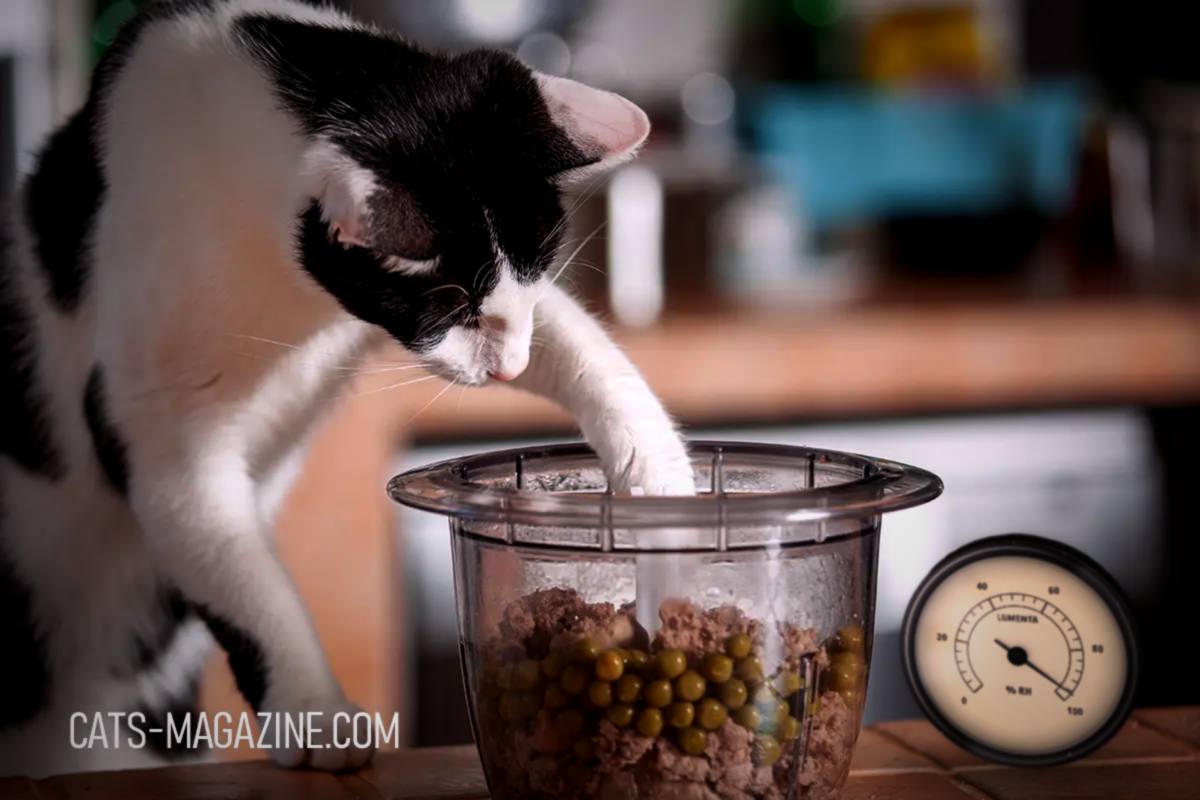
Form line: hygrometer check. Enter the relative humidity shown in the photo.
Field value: 96 %
